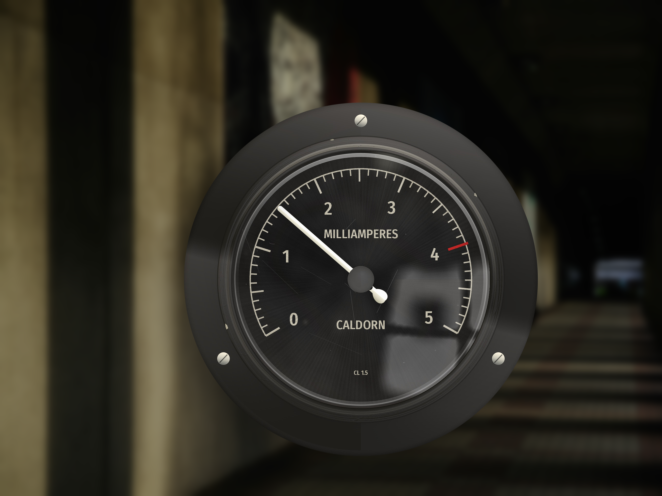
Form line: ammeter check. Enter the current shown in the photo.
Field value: 1.5 mA
